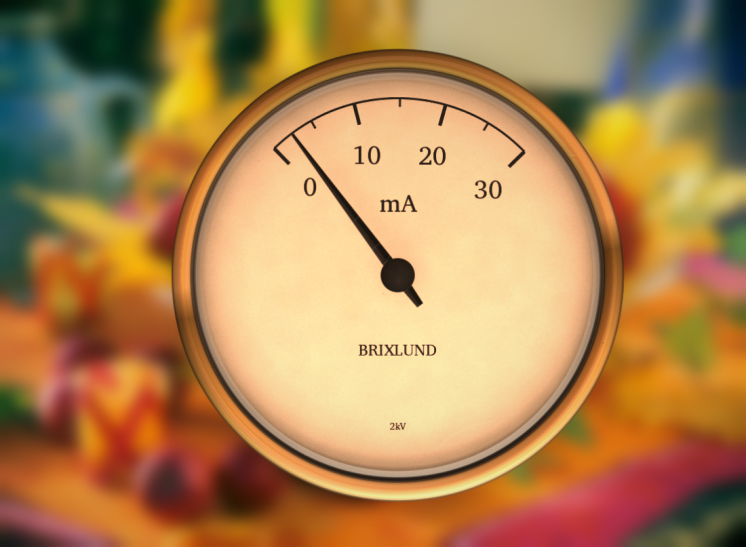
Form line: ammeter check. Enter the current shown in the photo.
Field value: 2.5 mA
